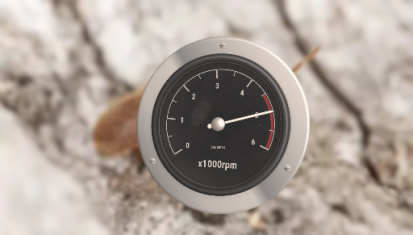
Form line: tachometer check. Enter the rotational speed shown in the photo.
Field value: 5000 rpm
